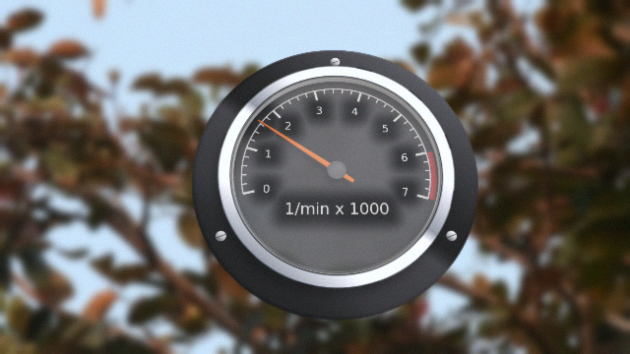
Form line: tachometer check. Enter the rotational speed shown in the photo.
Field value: 1600 rpm
